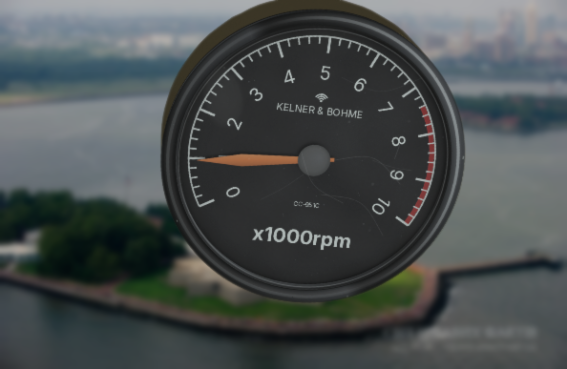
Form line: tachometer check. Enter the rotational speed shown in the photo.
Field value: 1000 rpm
